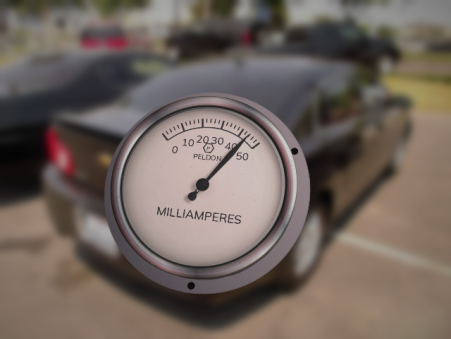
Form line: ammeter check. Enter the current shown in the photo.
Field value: 44 mA
